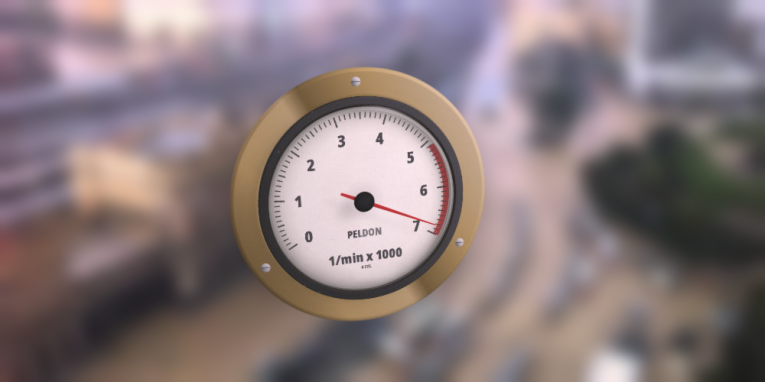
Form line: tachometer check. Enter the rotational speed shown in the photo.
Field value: 6800 rpm
